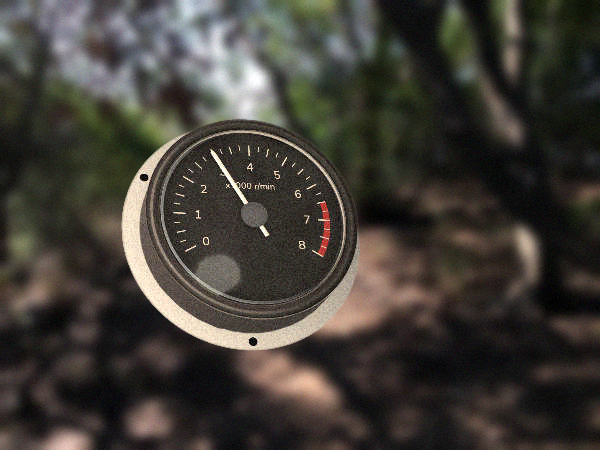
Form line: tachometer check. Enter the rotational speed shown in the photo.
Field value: 3000 rpm
